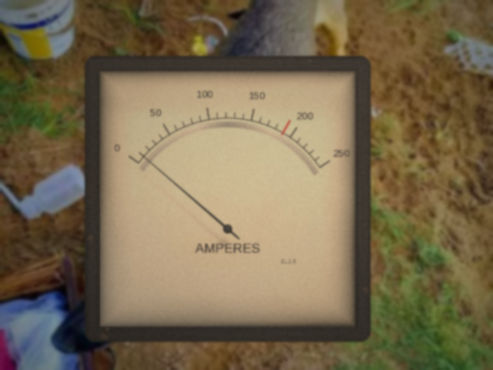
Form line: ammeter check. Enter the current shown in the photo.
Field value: 10 A
